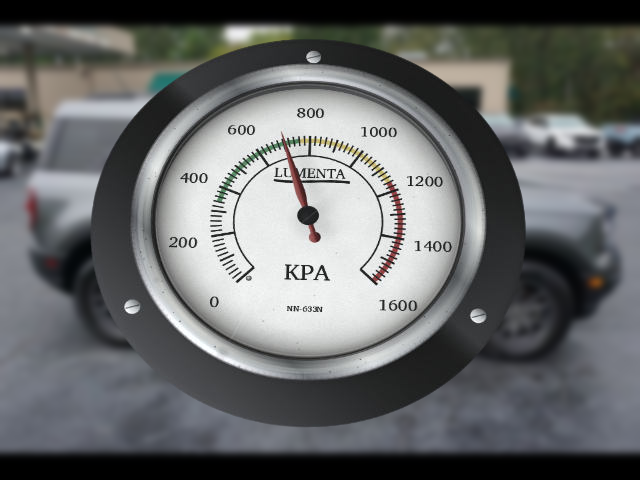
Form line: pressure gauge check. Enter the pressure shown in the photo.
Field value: 700 kPa
